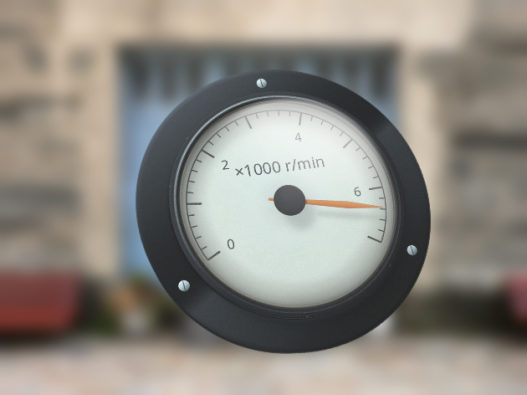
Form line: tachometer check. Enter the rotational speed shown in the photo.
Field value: 6400 rpm
